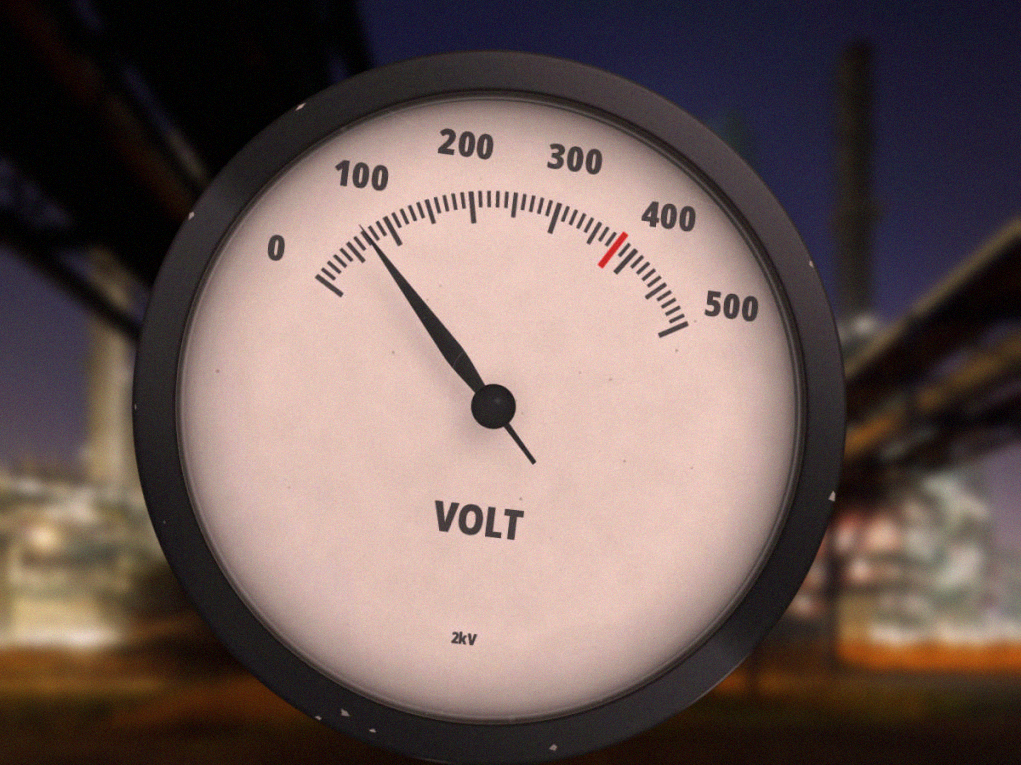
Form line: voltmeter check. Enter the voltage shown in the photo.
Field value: 70 V
